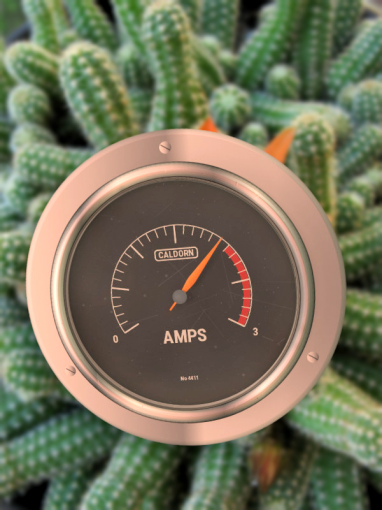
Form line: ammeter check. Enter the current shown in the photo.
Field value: 2 A
